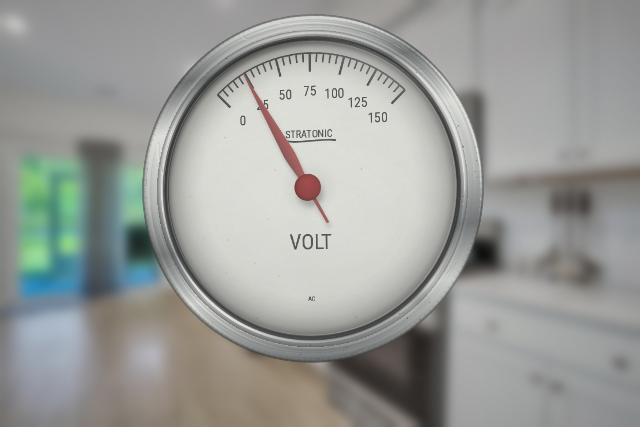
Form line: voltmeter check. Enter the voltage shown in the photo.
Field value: 25 V
